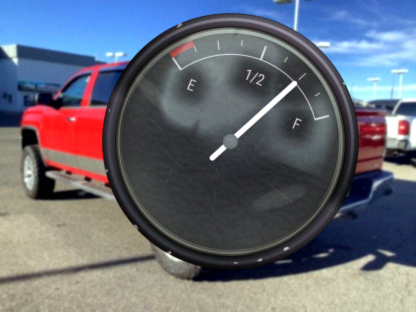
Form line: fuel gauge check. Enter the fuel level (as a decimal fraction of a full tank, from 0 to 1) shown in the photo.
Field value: 0.75
